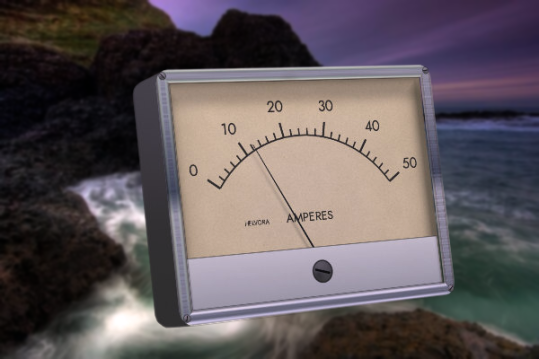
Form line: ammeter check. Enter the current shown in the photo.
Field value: 12 A
